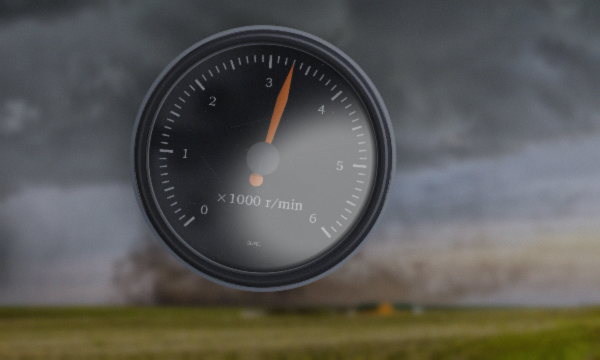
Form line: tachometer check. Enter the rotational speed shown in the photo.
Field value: 3300 rpm
